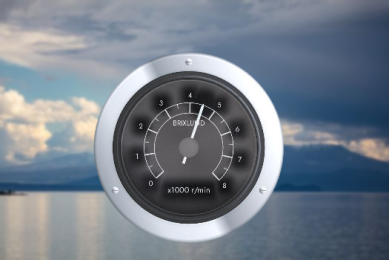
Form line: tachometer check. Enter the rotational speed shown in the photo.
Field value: 4500 rpm
